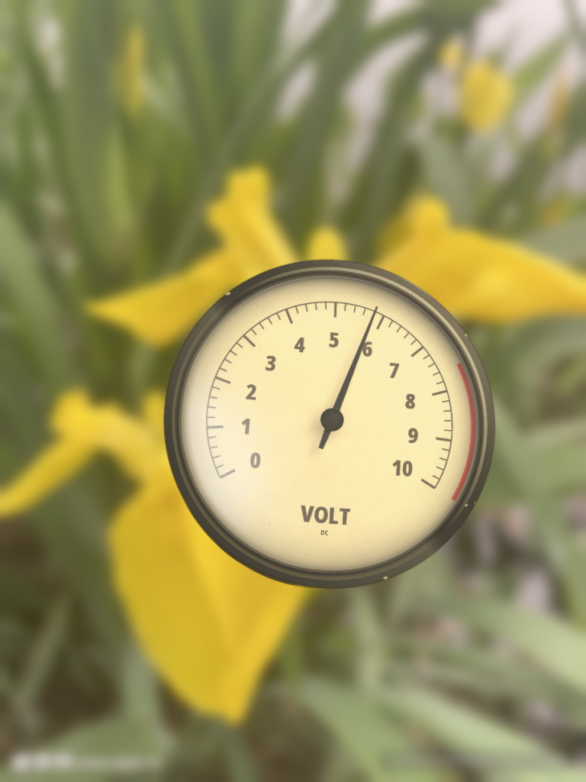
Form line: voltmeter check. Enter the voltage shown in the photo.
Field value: 5.8 V
